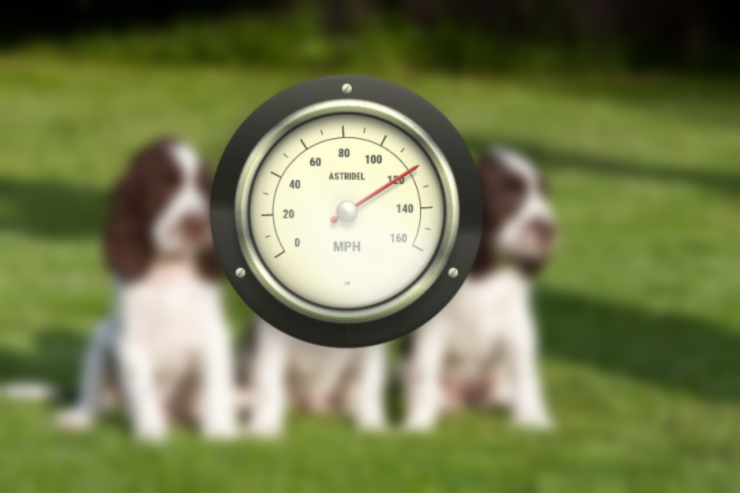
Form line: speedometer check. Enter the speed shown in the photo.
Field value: 120 mph
